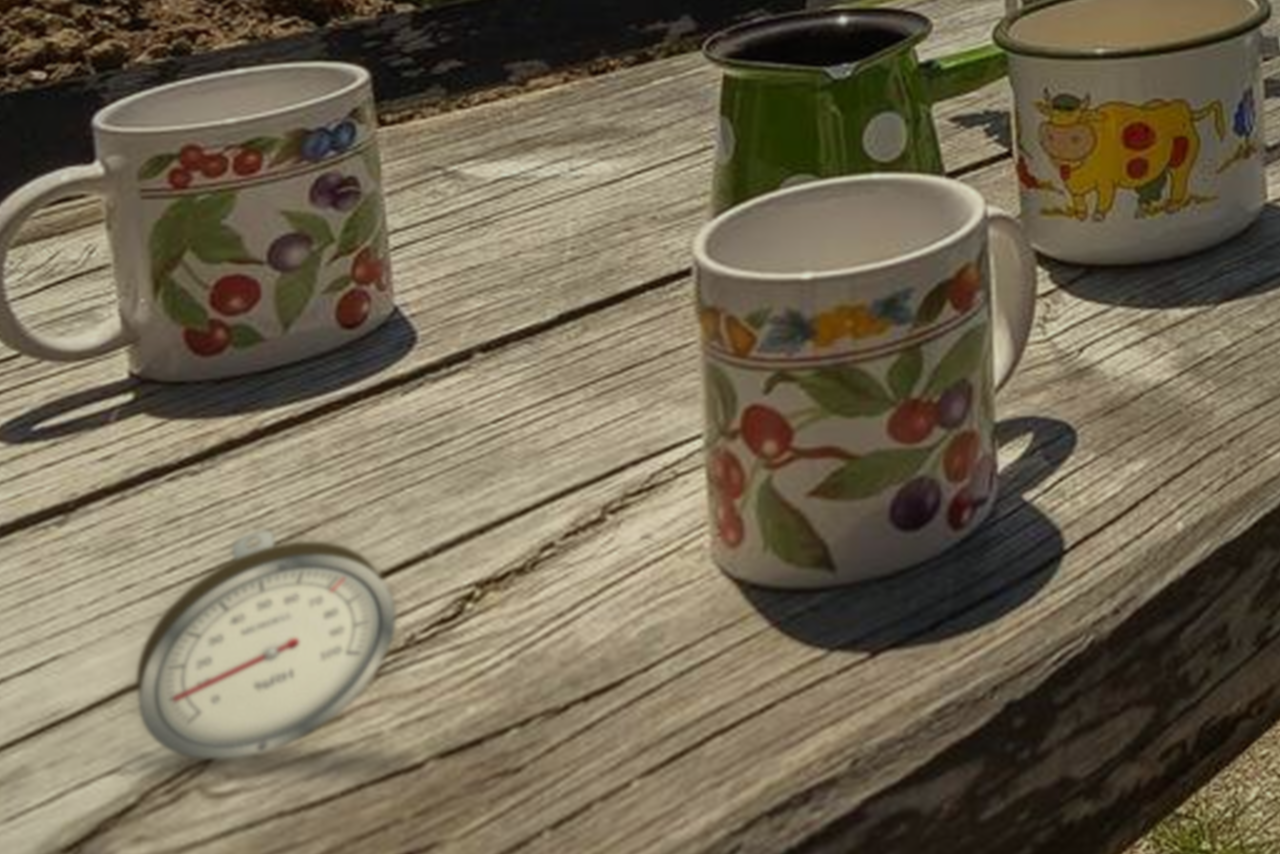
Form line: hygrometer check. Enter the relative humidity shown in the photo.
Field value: 10 %
